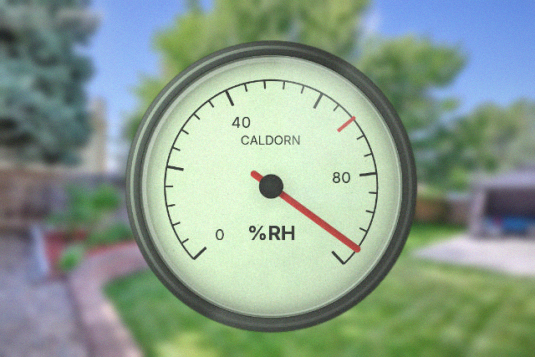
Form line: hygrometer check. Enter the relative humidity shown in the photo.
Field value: 96 %
